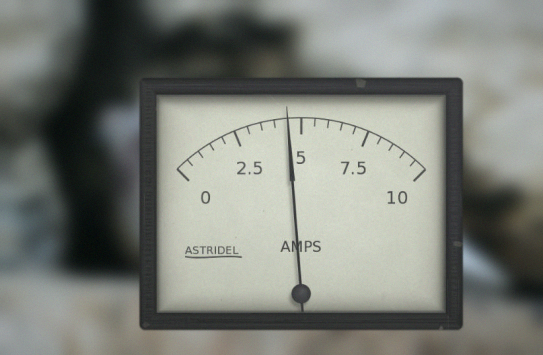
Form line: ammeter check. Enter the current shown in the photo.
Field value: 4.5 A
